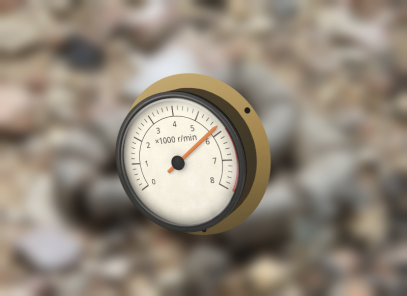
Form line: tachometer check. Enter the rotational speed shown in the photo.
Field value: 5800 rpm
